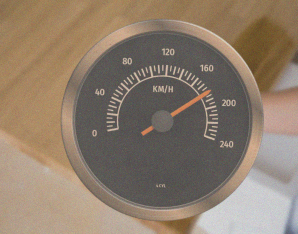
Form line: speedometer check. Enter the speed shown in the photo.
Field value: 180 km/h
